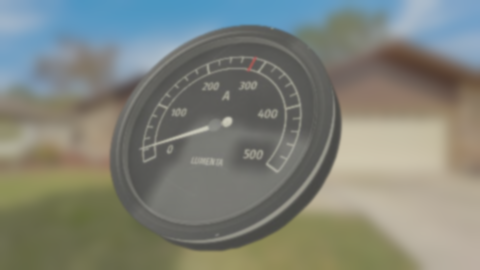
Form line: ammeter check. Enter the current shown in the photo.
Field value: 20 A
